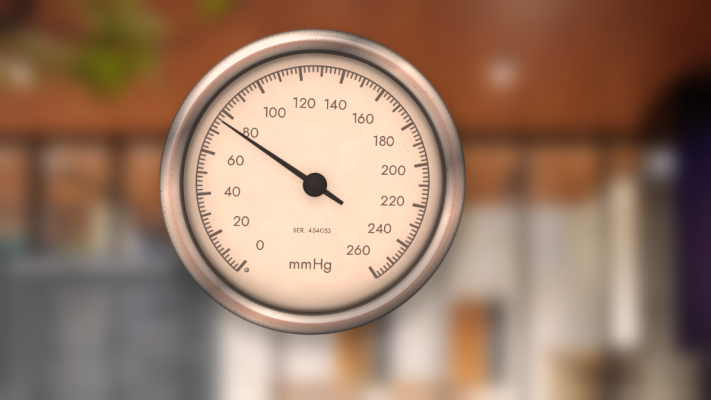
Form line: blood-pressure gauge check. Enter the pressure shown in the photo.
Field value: 76 mmHg
